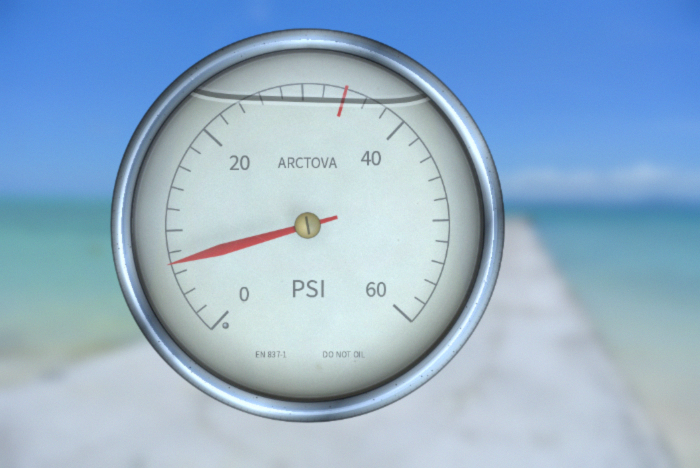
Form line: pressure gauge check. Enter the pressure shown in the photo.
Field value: 7 psi
